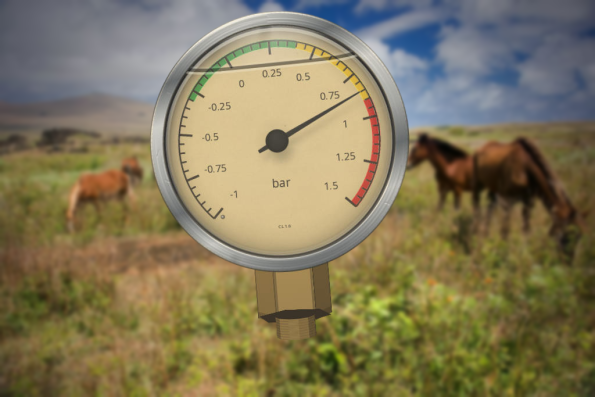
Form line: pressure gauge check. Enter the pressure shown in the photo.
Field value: 0.85 bar
